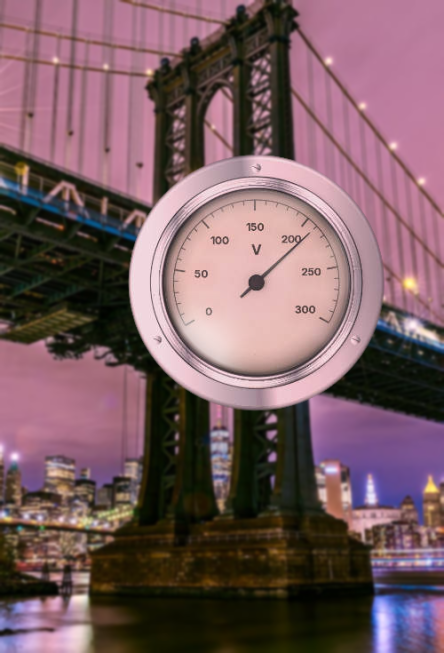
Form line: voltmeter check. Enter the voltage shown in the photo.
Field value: 210 V
